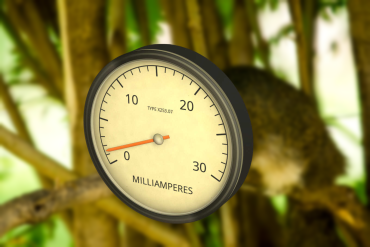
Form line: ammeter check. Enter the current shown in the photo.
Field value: 1.5 mA
